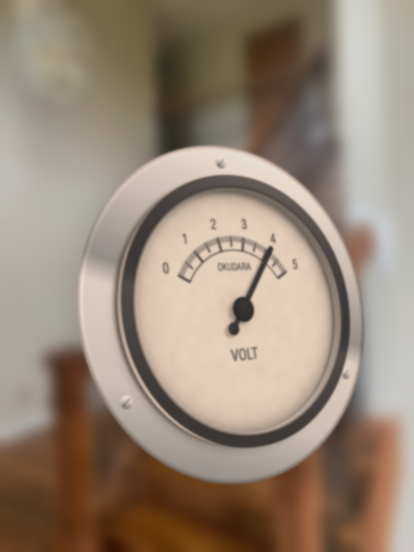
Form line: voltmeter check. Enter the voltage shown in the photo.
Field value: 4 V
